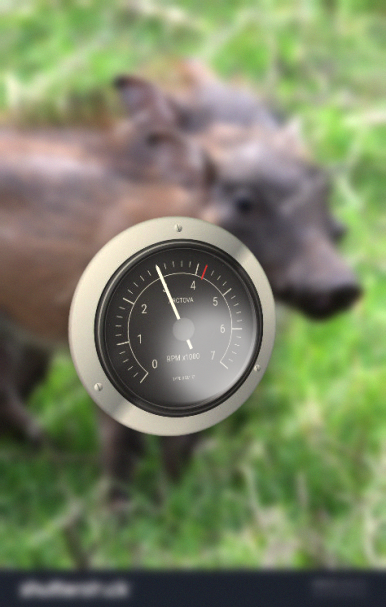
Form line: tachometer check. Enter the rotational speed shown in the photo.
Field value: 3000 rpm
